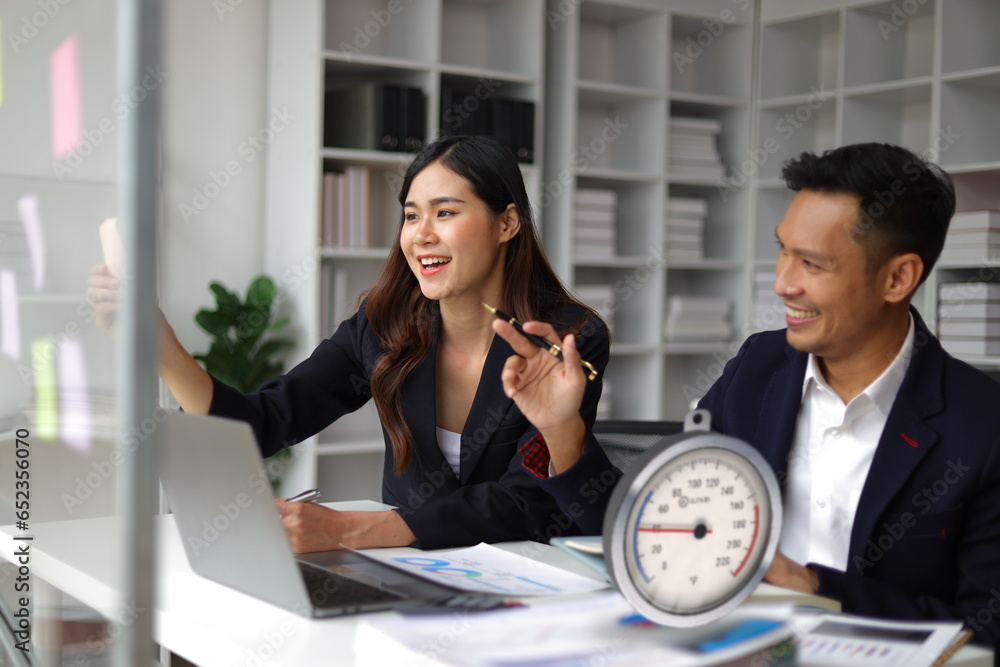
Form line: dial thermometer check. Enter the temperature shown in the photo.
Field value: 40 °F
